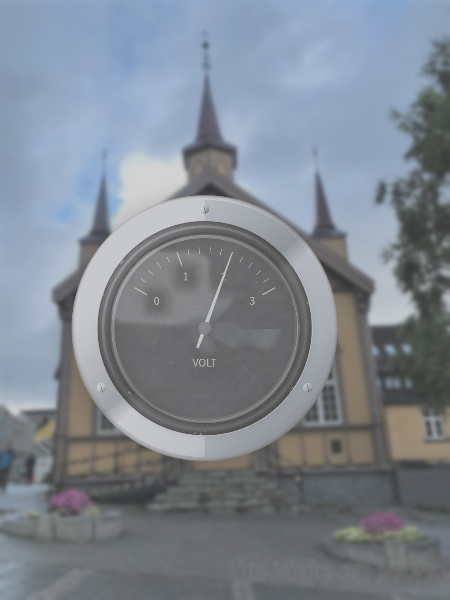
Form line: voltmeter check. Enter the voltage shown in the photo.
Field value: 2 V
